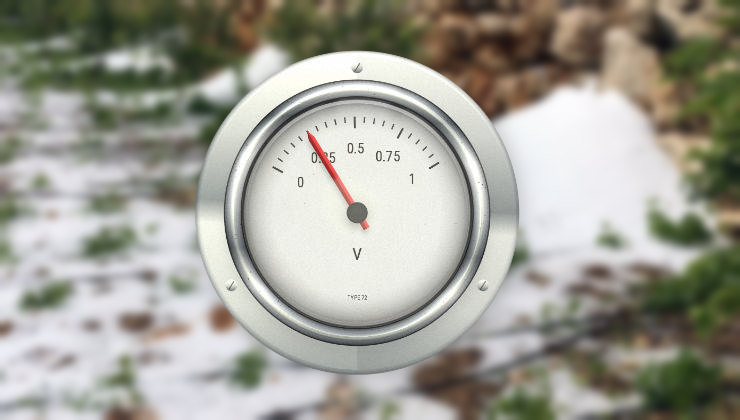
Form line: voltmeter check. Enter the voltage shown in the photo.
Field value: 0.25 V
